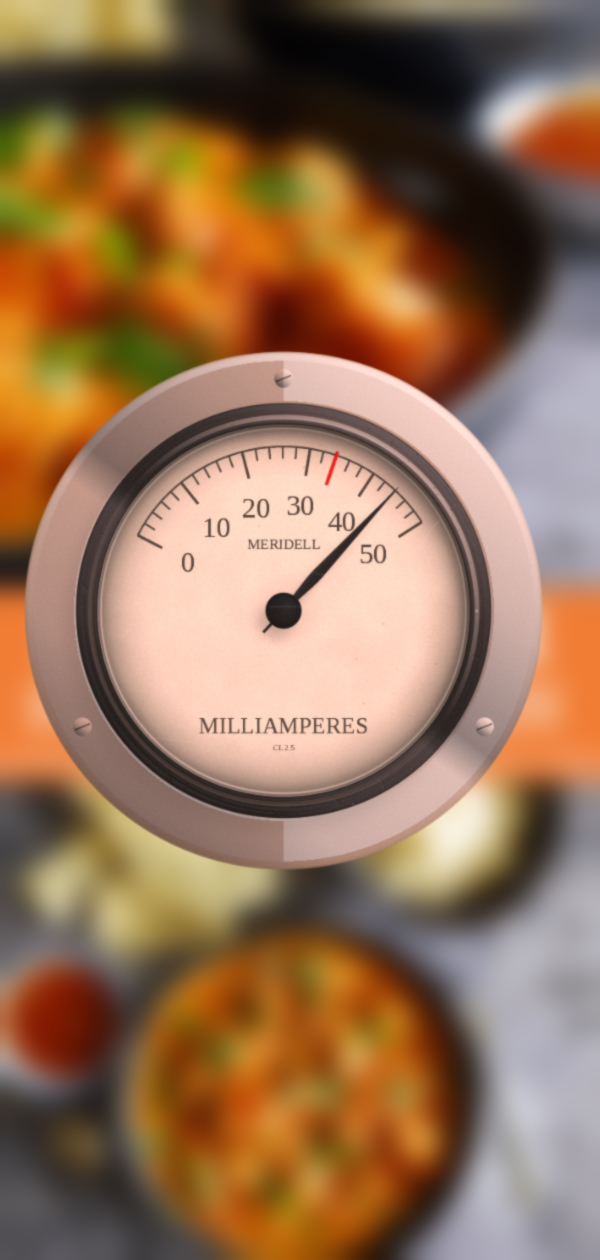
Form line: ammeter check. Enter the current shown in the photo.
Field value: 44 mA
